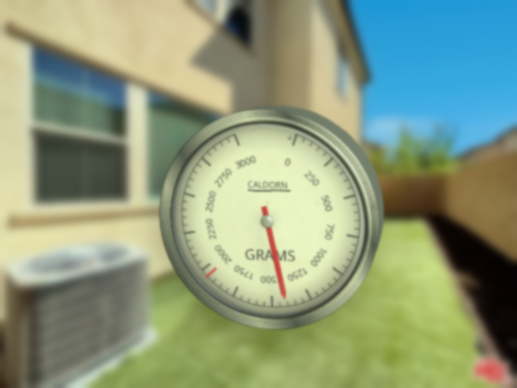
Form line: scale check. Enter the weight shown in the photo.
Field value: 1400 g
